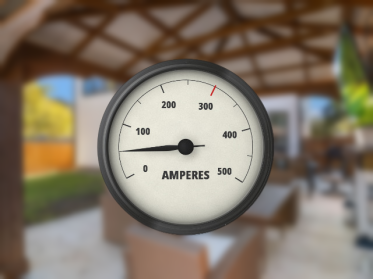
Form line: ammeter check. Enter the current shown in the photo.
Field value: 50 A
